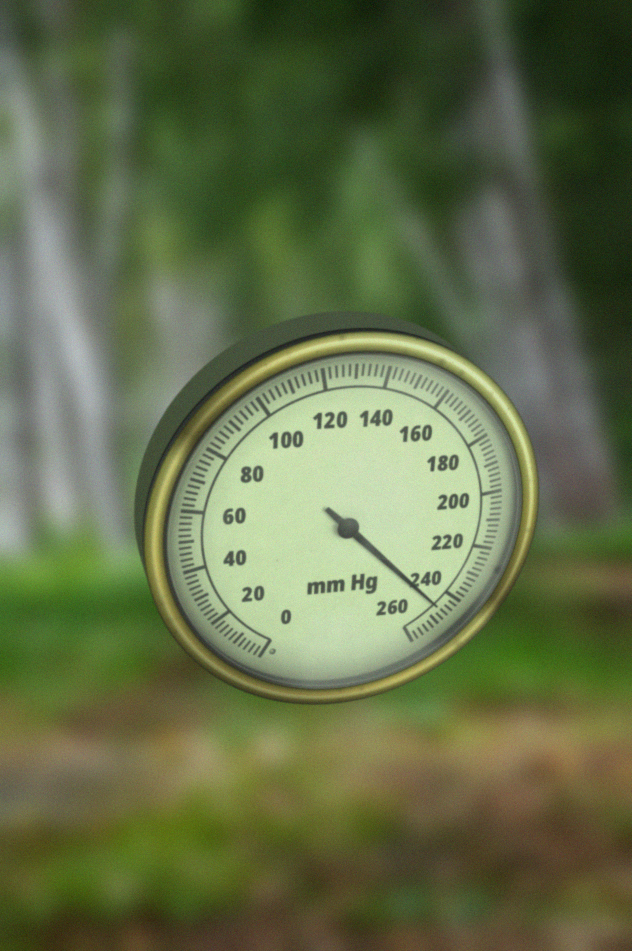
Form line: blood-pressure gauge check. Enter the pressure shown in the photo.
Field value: 246 mmHg
